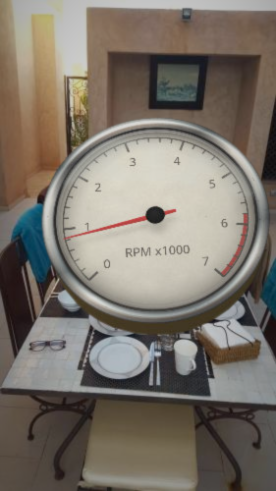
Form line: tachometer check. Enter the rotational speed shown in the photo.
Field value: 800 rpm
